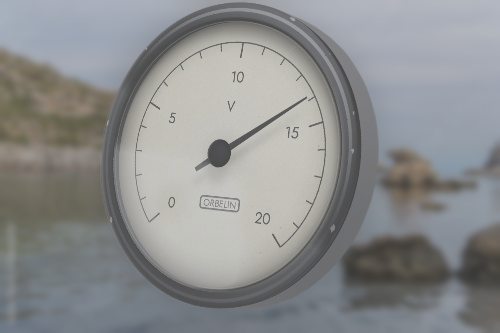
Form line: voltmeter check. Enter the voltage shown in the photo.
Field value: 14 V
